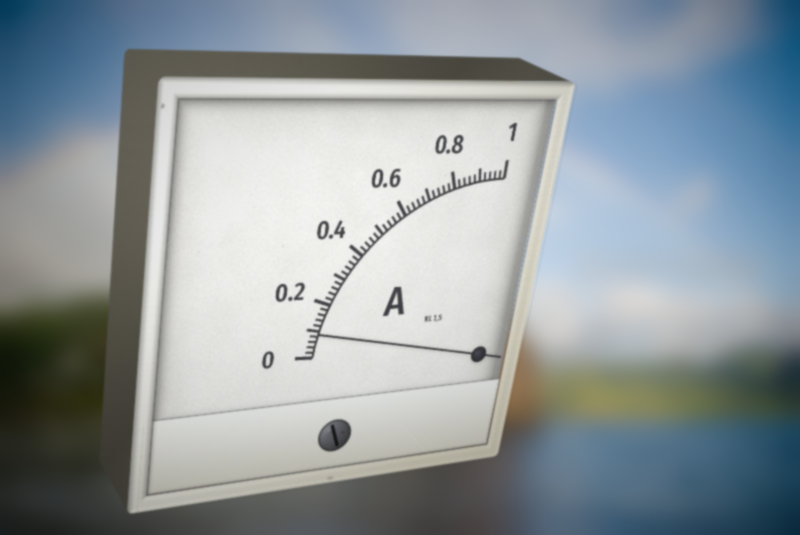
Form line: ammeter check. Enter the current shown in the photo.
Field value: 0.1 A
